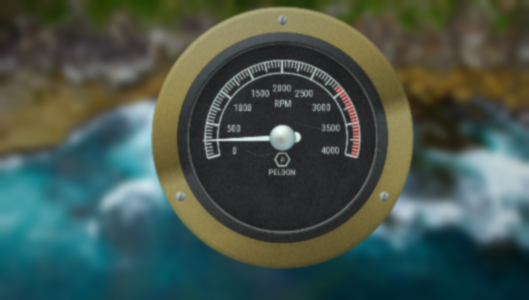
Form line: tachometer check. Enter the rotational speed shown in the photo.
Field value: 250 rpm
